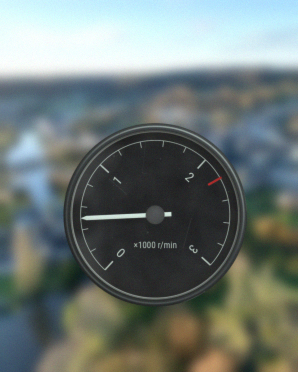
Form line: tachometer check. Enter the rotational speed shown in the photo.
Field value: 500 rpm
